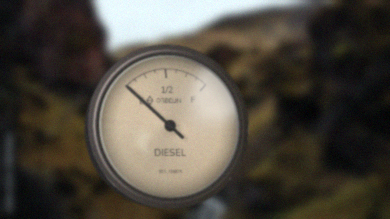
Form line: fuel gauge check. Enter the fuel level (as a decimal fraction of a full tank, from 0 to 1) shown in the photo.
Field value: 0
